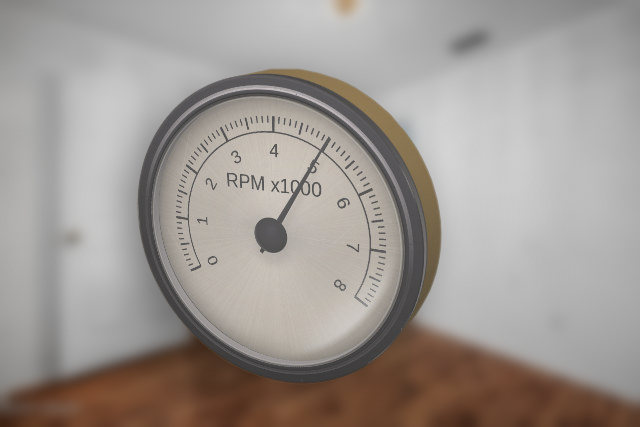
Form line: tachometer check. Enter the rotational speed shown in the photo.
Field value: 5000 rpm
